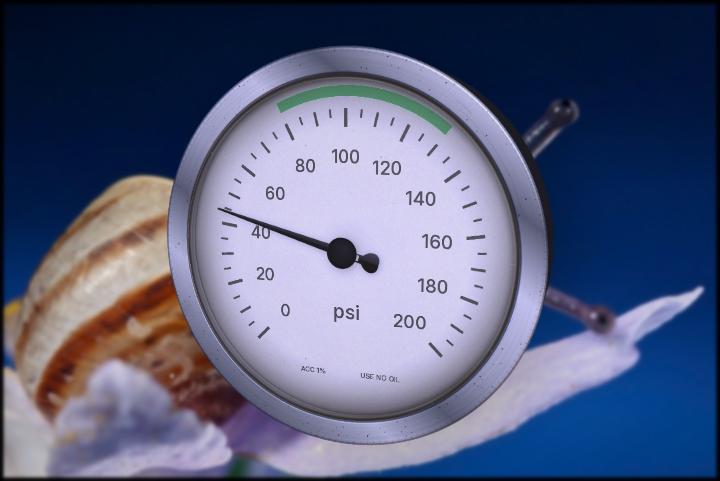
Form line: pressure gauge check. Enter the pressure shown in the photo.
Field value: 45 psi
